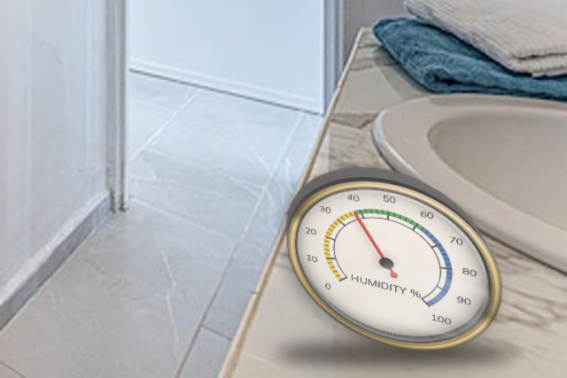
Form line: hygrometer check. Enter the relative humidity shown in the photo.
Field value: 38 %
